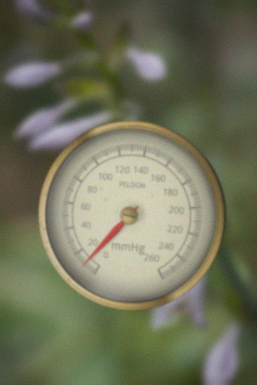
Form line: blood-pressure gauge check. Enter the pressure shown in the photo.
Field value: 10 mmHg
